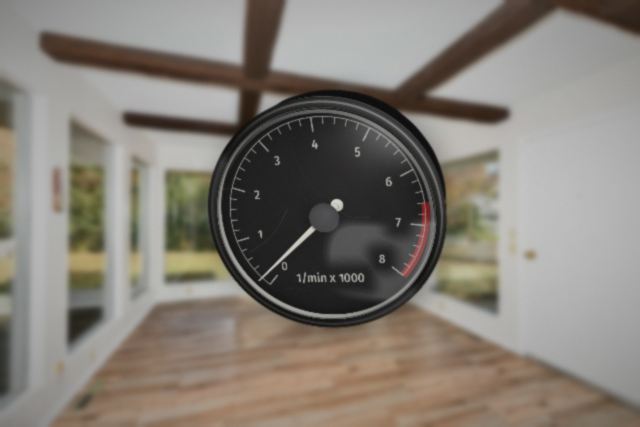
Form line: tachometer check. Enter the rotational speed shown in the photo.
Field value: 200 rpm
